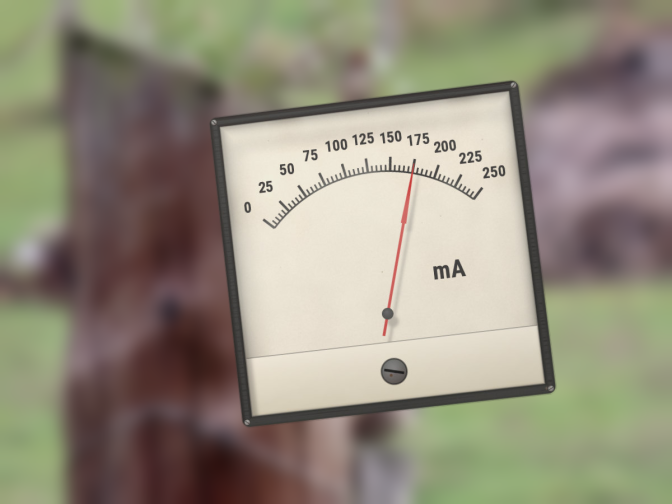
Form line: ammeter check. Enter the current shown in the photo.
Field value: 175 mA
